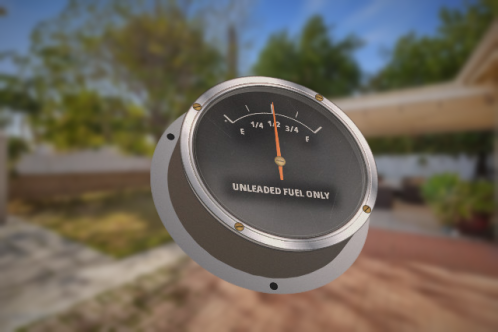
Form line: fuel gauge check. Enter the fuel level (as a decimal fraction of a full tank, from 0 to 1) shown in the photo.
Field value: 0.5
